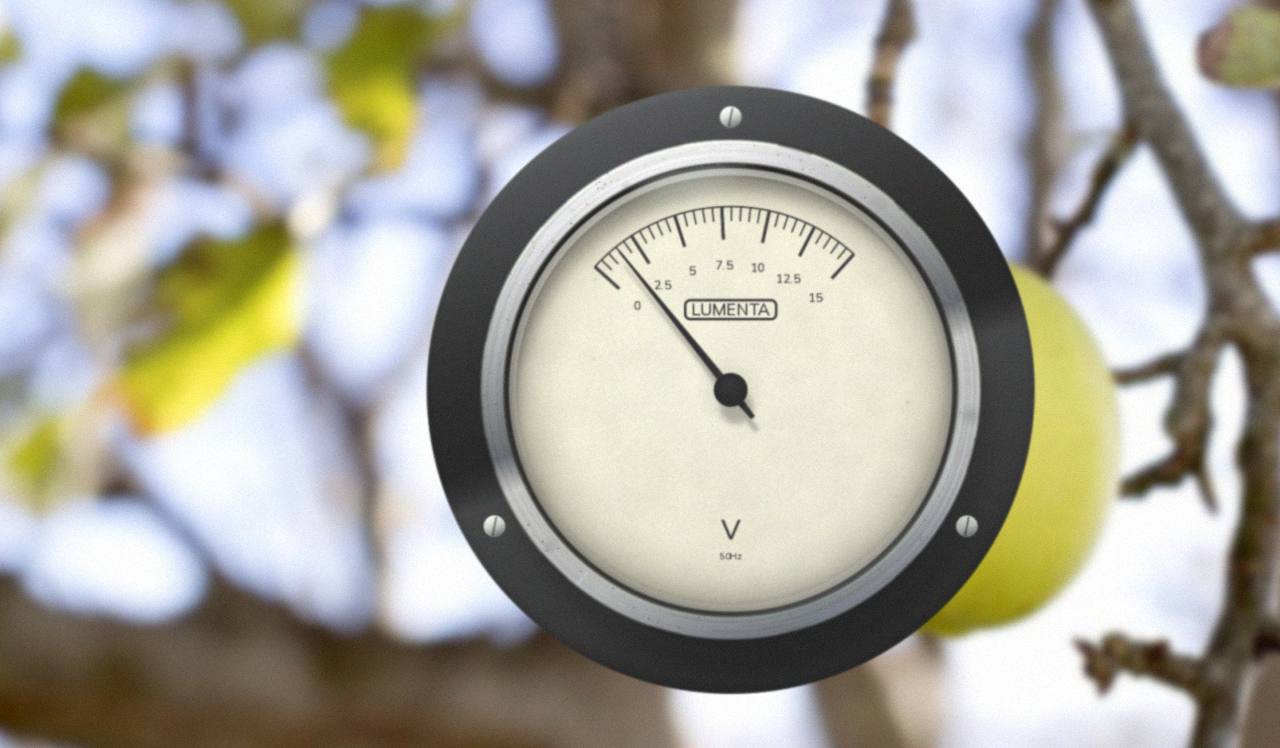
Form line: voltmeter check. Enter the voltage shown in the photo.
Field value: 1.5 V
